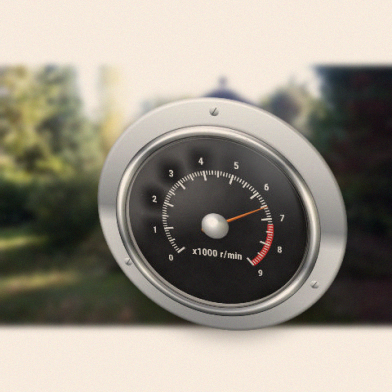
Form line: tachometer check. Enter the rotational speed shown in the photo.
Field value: 6500 rpm
